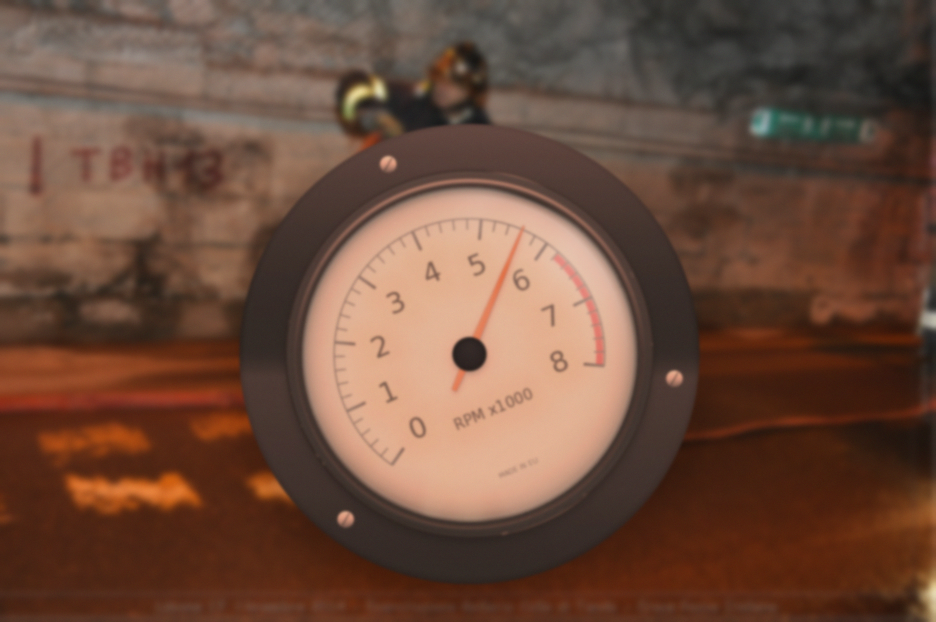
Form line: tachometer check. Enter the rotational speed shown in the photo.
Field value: 5600 rpm
